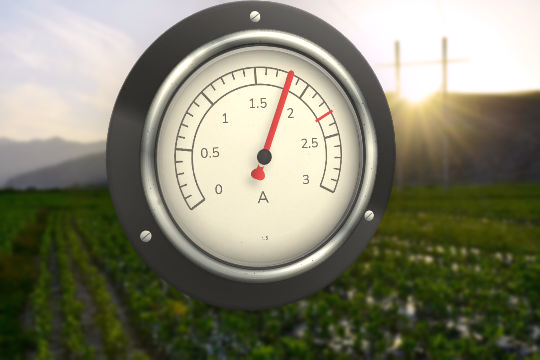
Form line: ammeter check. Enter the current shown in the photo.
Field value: 1.8 A
